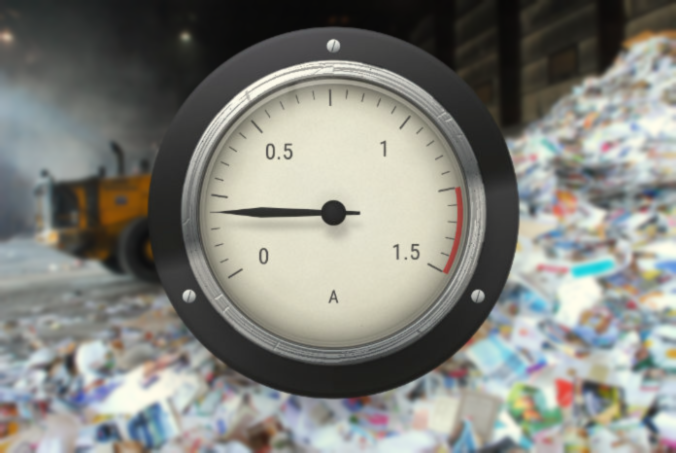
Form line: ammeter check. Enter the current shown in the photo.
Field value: 0.2 A
